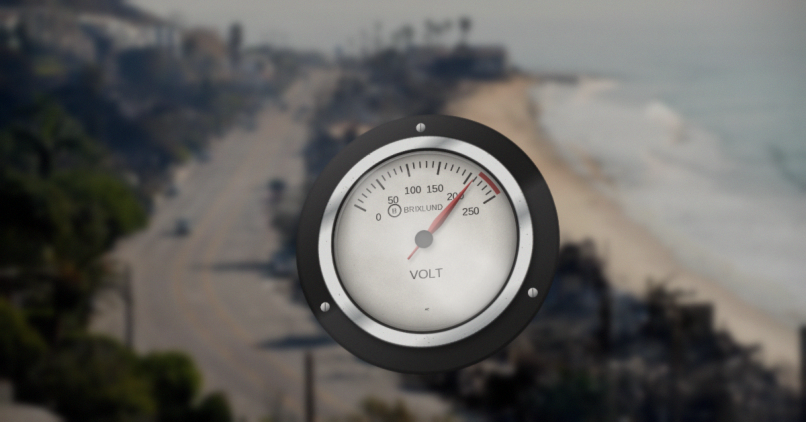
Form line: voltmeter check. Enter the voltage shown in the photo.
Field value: 210 V
